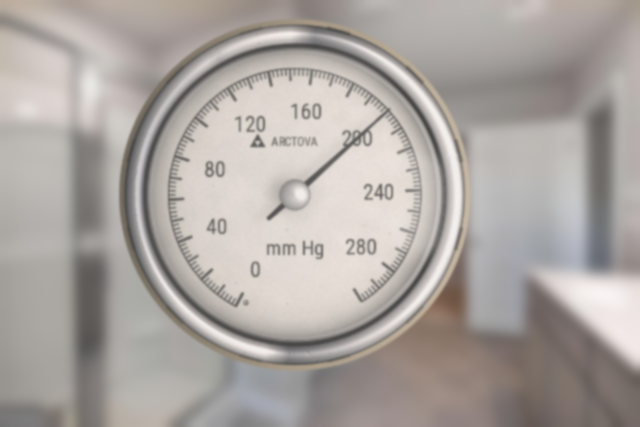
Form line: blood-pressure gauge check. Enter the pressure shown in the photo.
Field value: 200 mmHg
